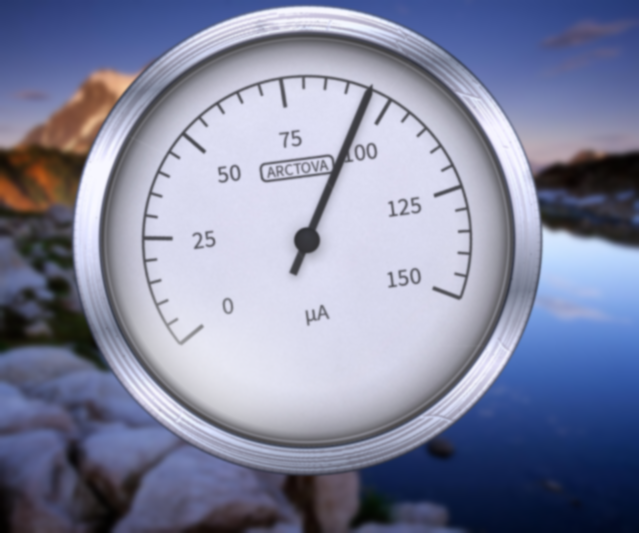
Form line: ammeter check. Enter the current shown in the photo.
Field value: 95 µA
